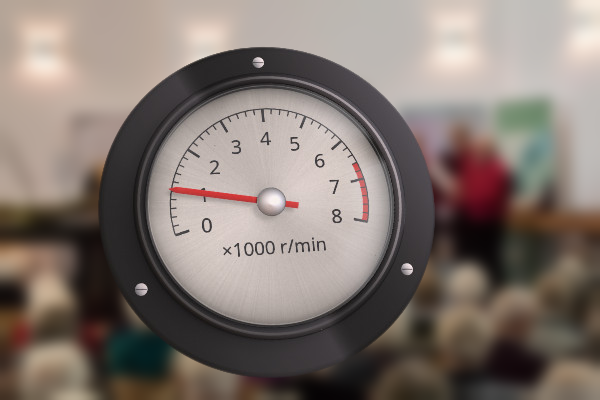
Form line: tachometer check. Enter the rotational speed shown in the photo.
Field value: 1000 rpm
